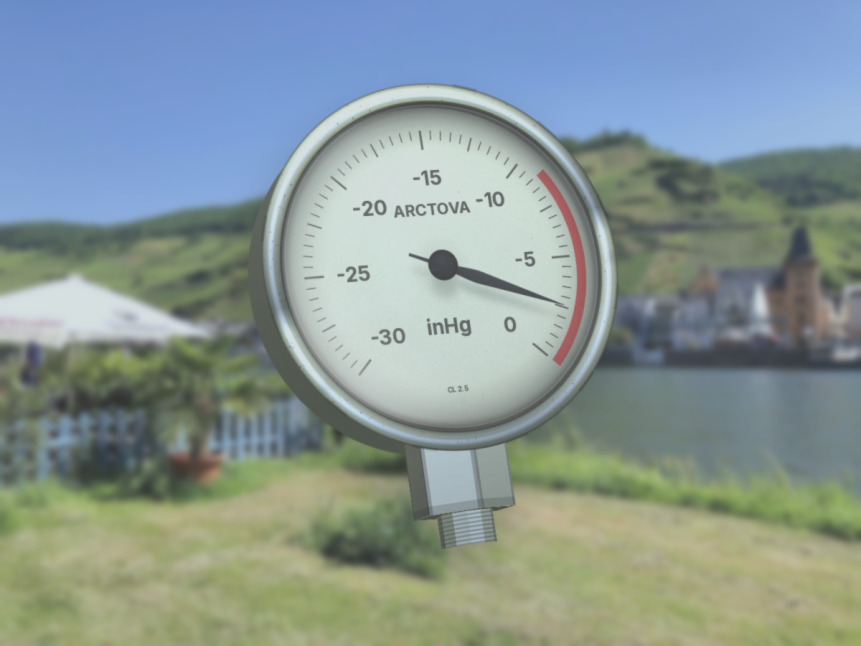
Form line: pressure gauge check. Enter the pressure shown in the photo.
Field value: -2.5 inHg
